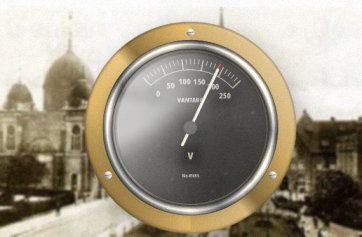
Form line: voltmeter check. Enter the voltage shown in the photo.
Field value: 190 V
